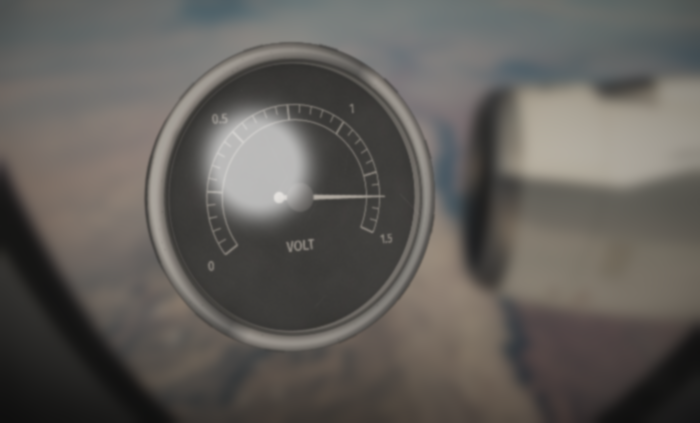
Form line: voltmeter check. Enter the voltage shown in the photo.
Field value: 1.35 V
